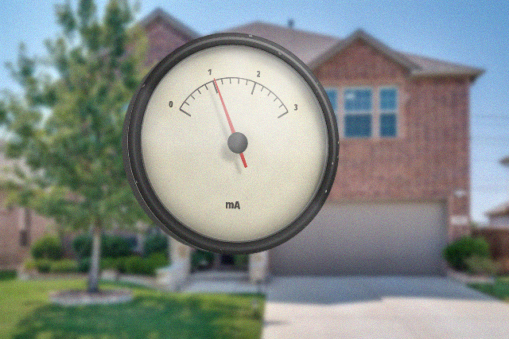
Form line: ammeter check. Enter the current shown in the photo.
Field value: 1 mA
